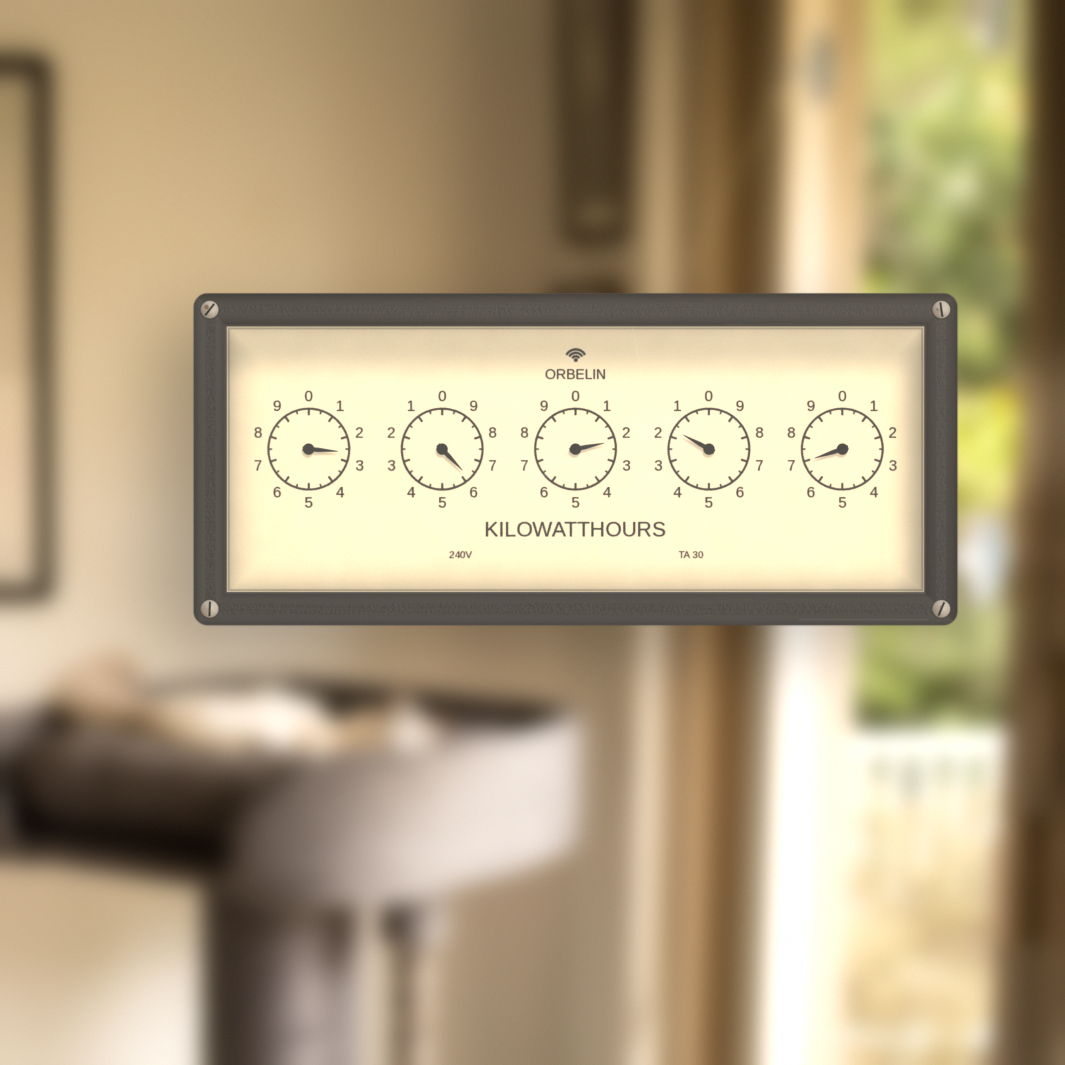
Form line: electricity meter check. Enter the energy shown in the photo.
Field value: 26217 kWh
